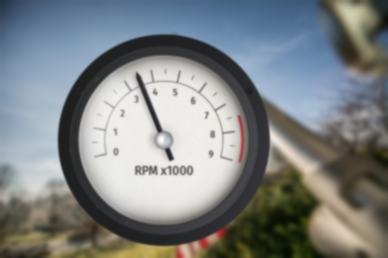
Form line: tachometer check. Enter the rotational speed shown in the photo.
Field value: 3500 rpm
